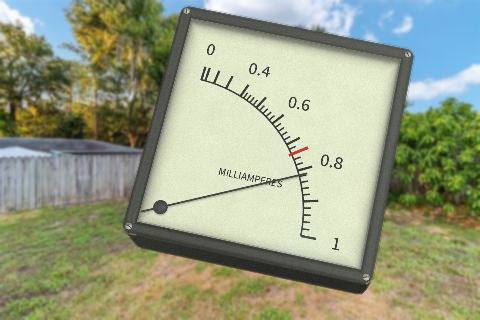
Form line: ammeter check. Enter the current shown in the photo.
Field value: 0.82 mA
